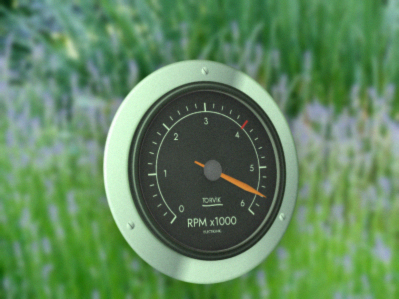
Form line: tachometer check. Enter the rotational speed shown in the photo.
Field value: 5600 rpm
